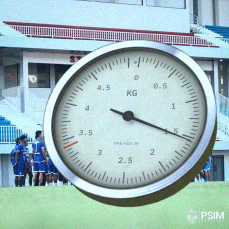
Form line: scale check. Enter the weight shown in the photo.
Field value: 1.55 kg
